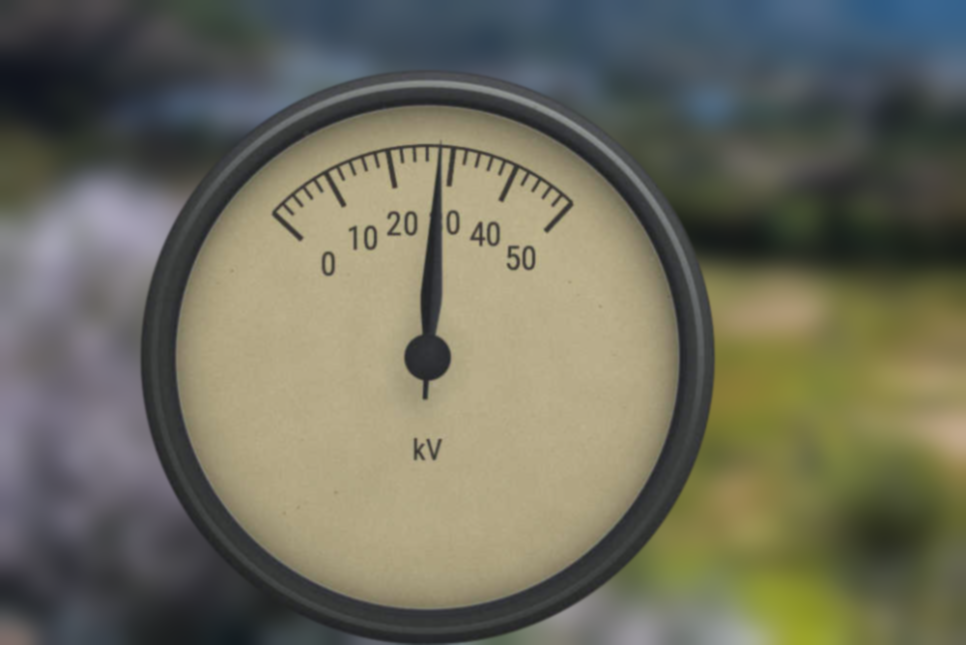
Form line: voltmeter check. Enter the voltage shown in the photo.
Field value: 28 kV
